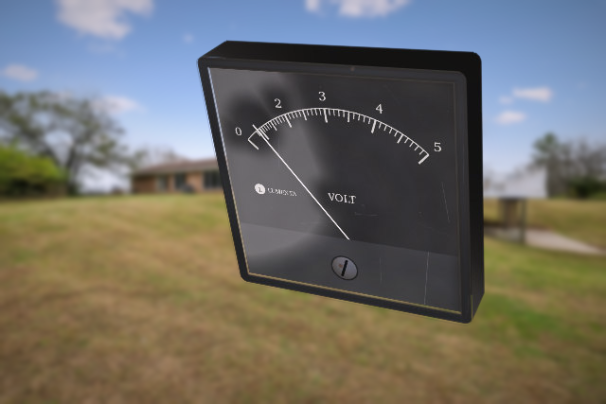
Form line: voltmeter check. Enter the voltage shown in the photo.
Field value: 1 V
